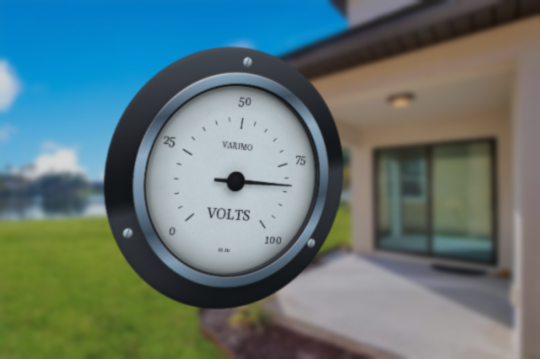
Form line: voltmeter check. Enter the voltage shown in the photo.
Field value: 82.5 V
